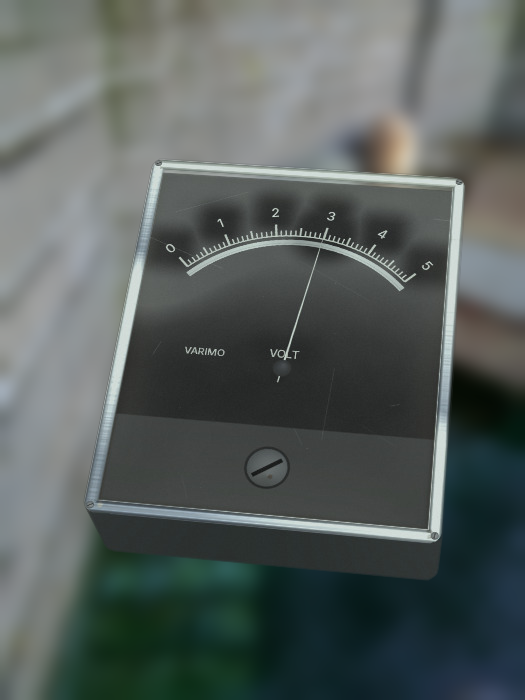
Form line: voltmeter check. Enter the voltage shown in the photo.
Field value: 3 V
